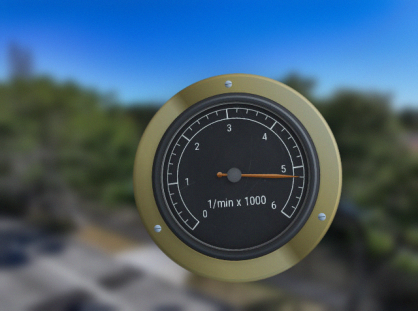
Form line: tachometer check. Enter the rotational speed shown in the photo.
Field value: 5200 rpm
